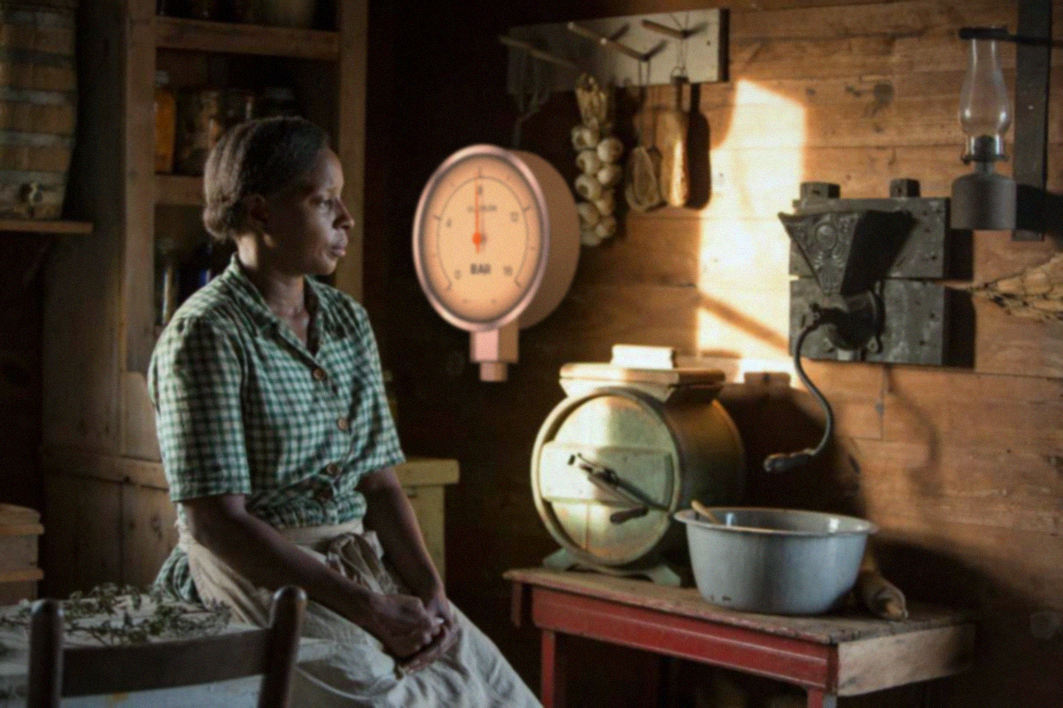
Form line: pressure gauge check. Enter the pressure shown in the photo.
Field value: 8 bar
